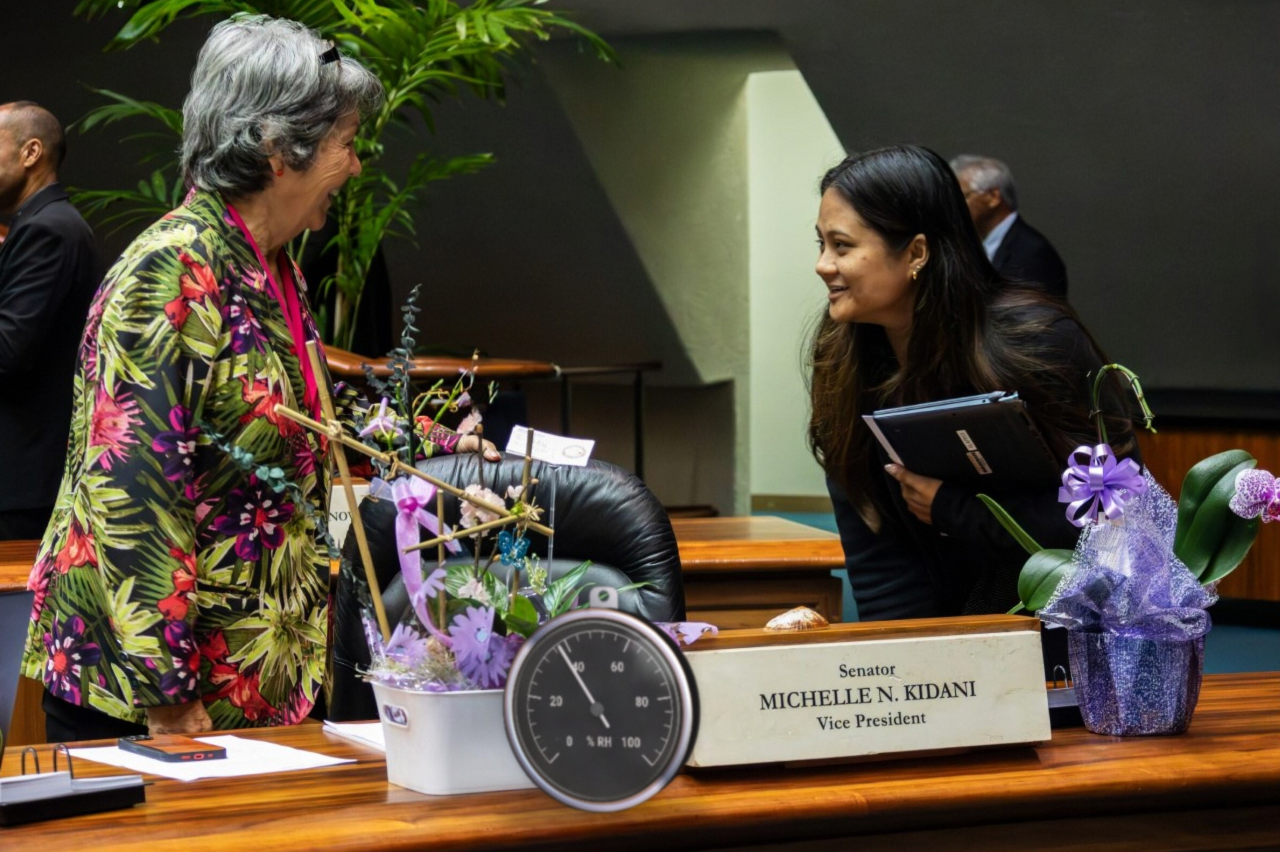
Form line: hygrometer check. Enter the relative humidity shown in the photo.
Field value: 38 %
